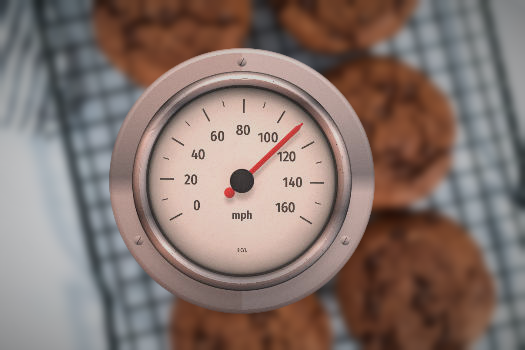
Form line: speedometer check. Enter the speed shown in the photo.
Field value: 110 mph
